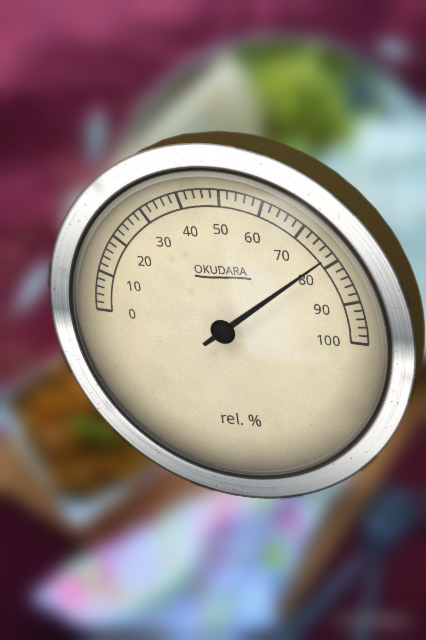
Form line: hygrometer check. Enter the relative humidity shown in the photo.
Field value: 78 %
